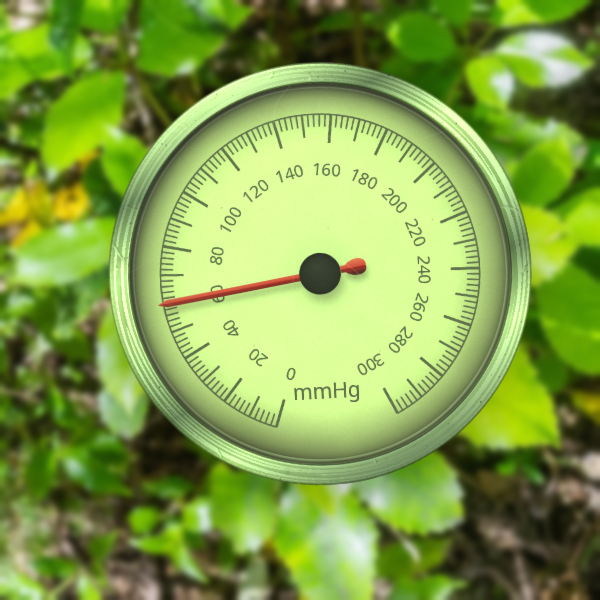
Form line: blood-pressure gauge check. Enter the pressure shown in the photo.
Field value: 60 mmHg
